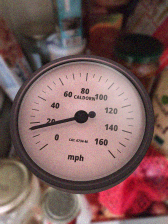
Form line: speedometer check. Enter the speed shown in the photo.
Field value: 15 mph
